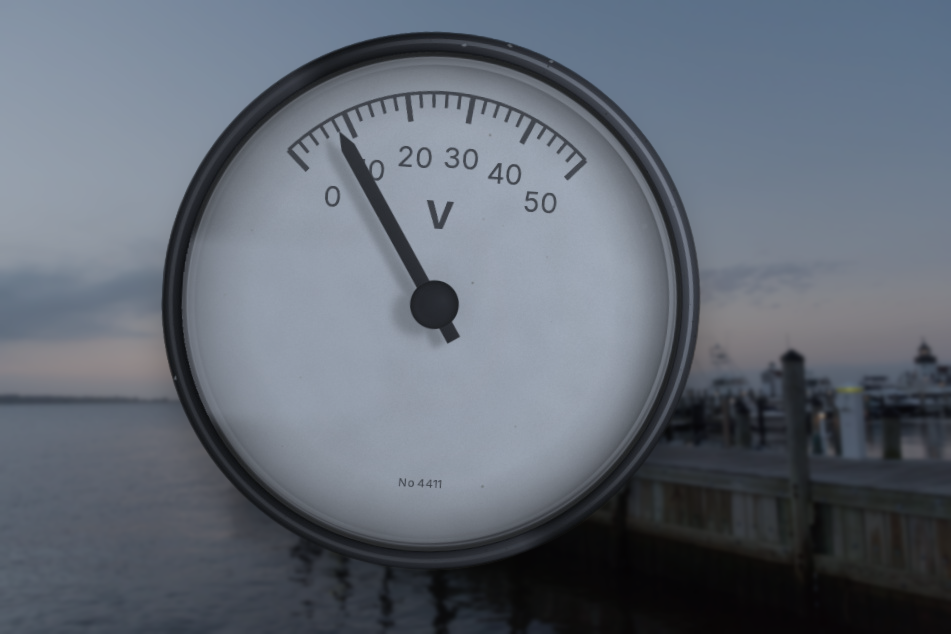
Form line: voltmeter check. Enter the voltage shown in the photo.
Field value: 8 V
